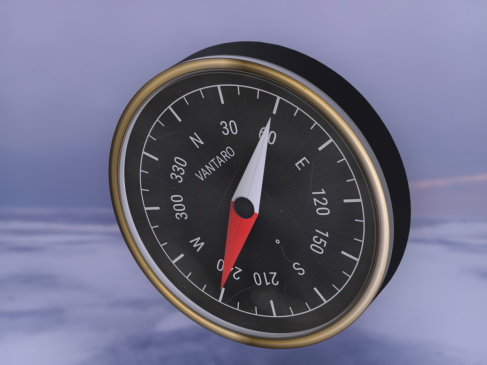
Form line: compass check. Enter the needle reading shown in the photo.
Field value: 240 °
